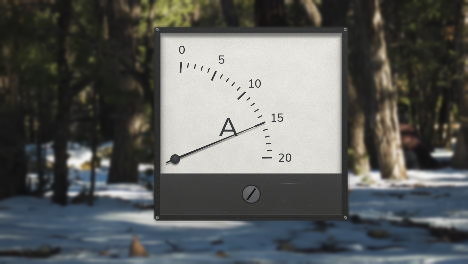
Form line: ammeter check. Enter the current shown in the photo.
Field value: 15 A
